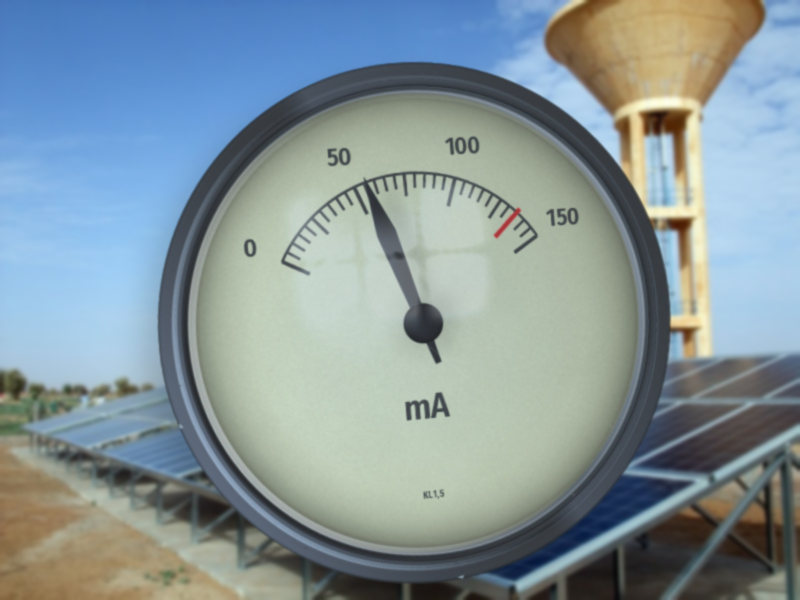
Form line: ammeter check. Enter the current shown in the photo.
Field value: 55 mA
